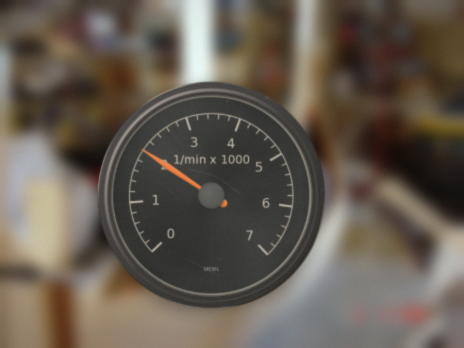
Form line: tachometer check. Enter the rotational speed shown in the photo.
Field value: 2000 rpm
